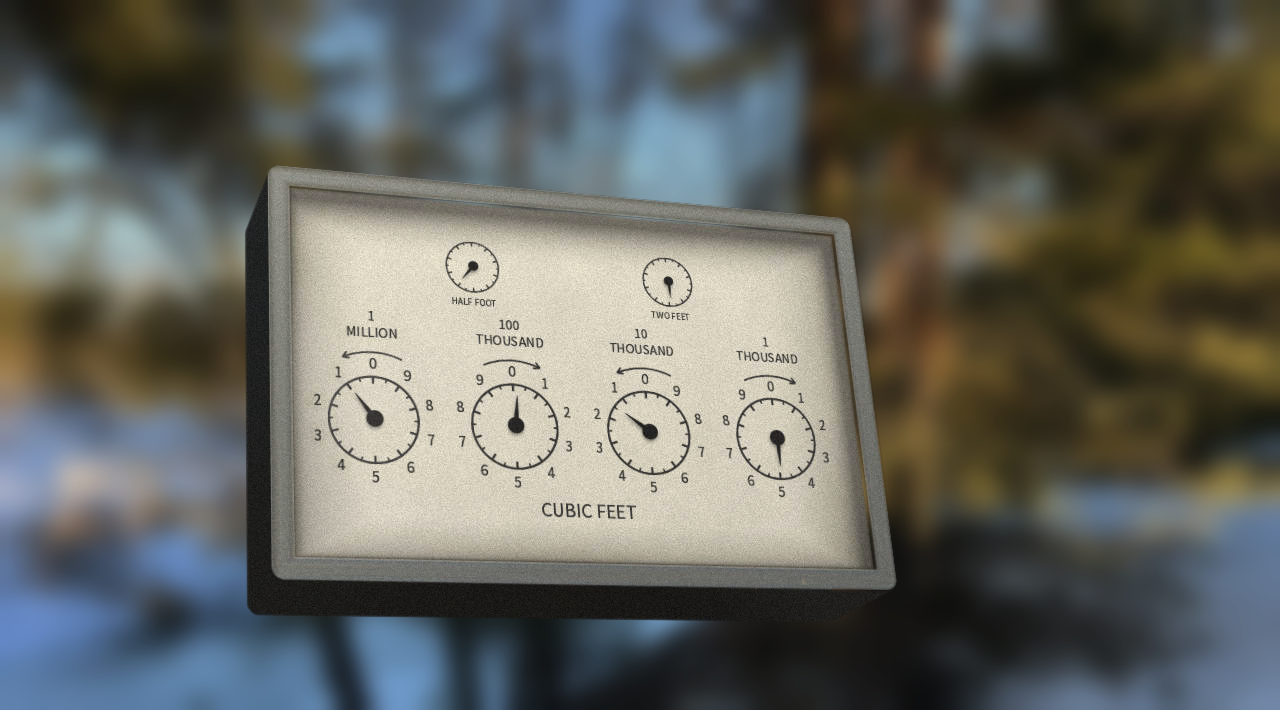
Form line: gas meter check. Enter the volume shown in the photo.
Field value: 101500 ft³
